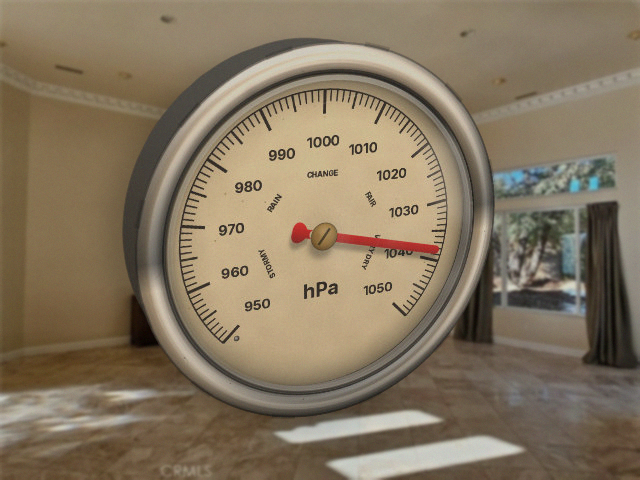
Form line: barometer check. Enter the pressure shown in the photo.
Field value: 1038 hPa
